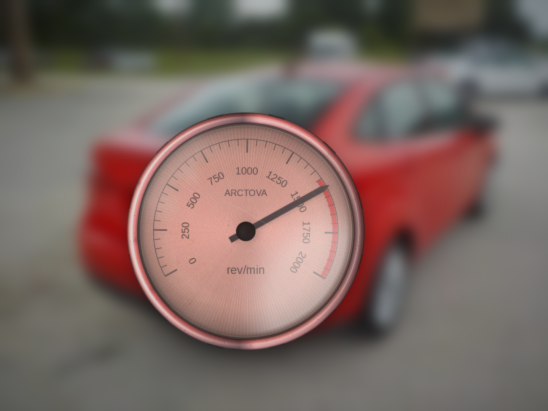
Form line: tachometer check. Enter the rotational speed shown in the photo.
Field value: 1500 rpm
